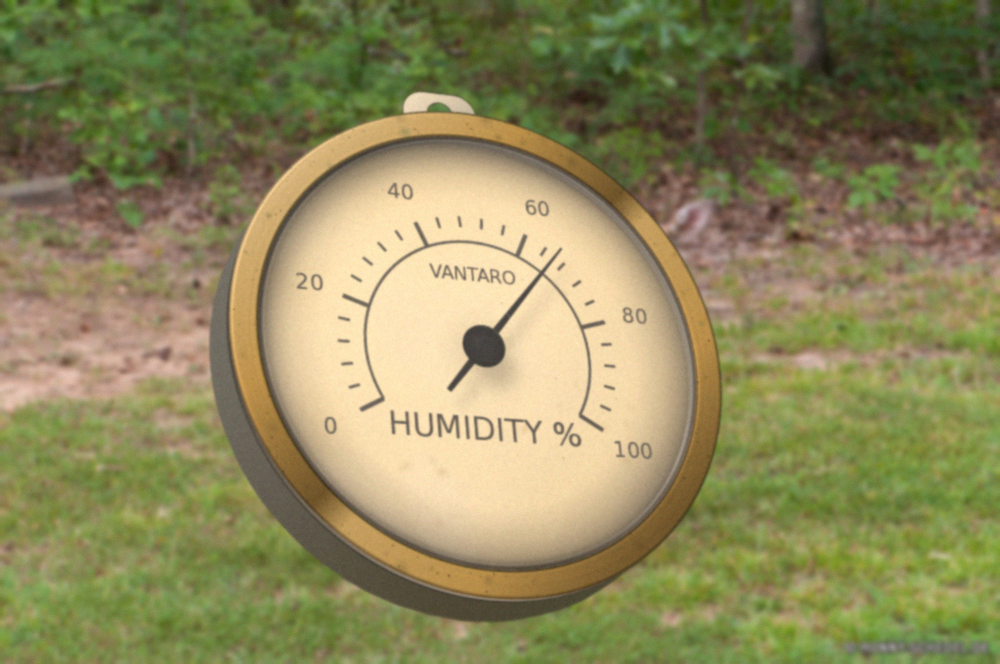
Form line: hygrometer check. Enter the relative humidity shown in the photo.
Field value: 66 %
